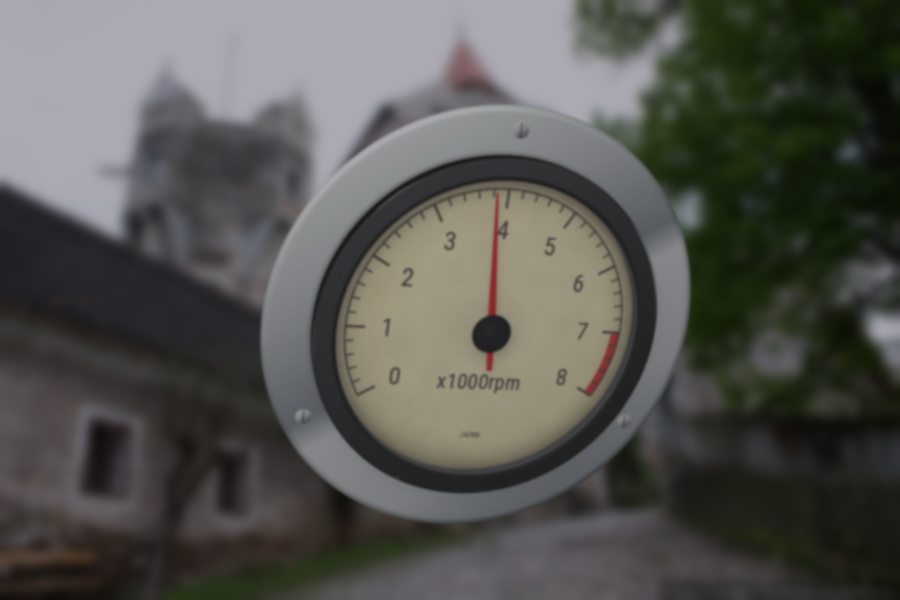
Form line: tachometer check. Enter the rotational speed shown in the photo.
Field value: 3800 rpm
